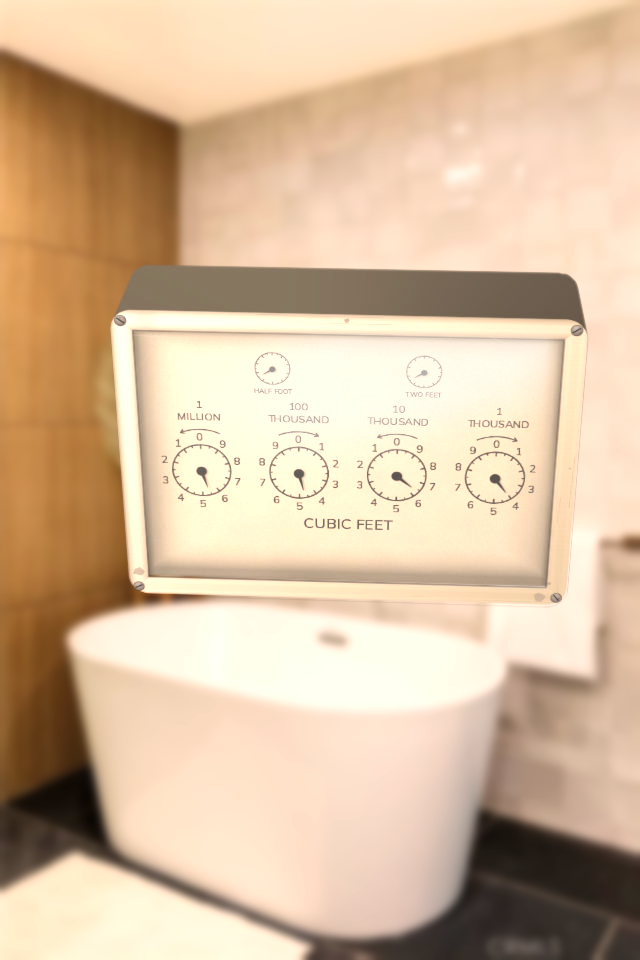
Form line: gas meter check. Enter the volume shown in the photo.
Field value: 546400 ft³
